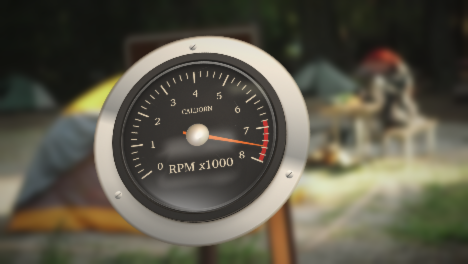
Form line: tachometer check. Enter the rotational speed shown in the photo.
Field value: 7600 rpm
